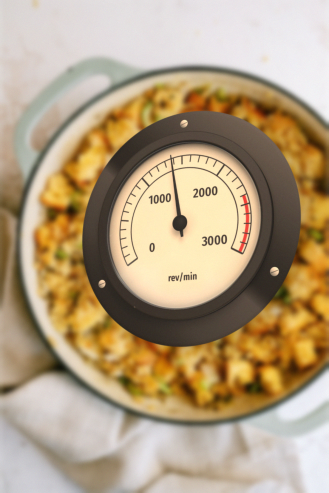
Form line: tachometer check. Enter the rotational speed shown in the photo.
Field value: 1400 rpm
